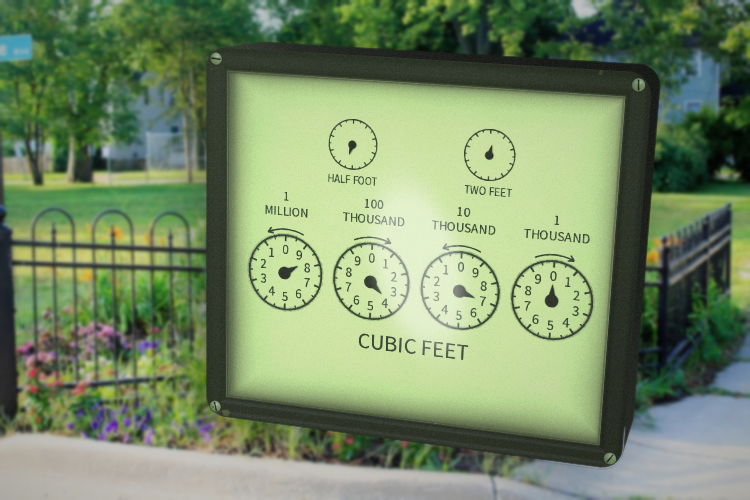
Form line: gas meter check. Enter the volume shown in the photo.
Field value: 837000 ft³
